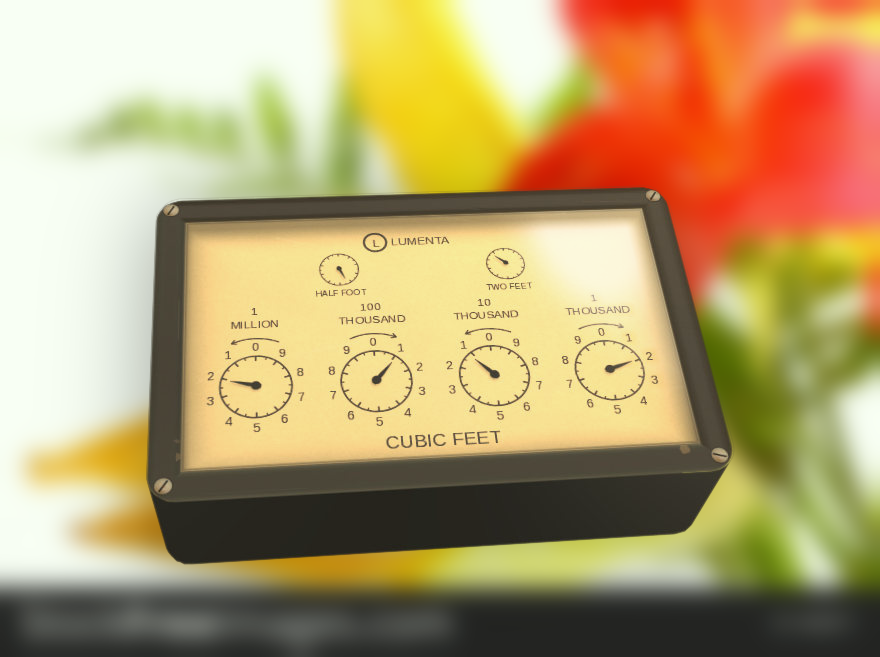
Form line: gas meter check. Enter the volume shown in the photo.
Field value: 211200 ft³
